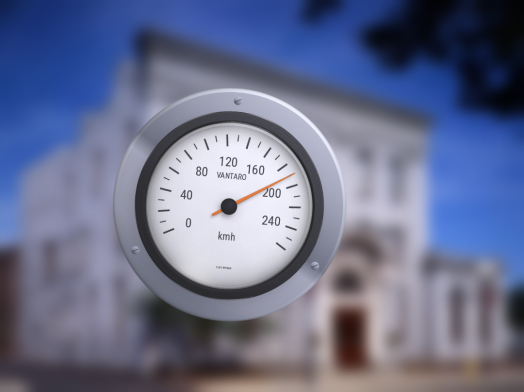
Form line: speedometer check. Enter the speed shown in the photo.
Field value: 190 km/h
